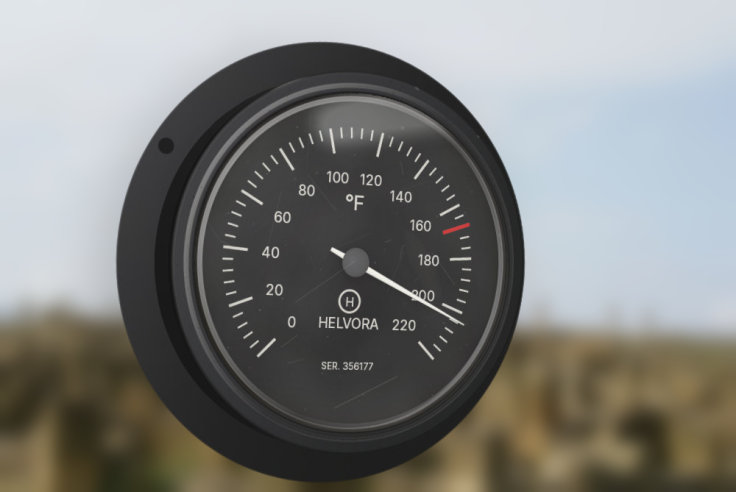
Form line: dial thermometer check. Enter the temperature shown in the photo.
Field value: 204 °F
